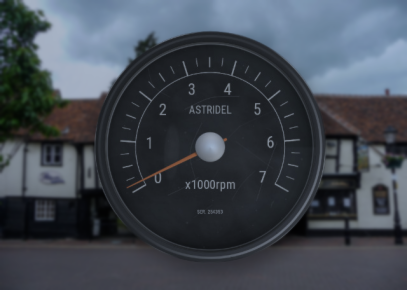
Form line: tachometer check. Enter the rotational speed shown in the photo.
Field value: 125 rpm
